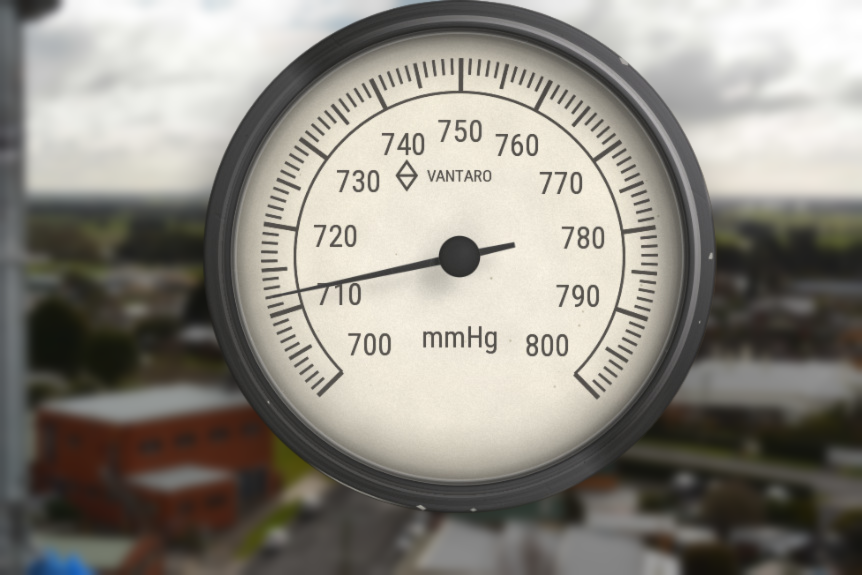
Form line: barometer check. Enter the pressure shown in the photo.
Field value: 712 mmHg
